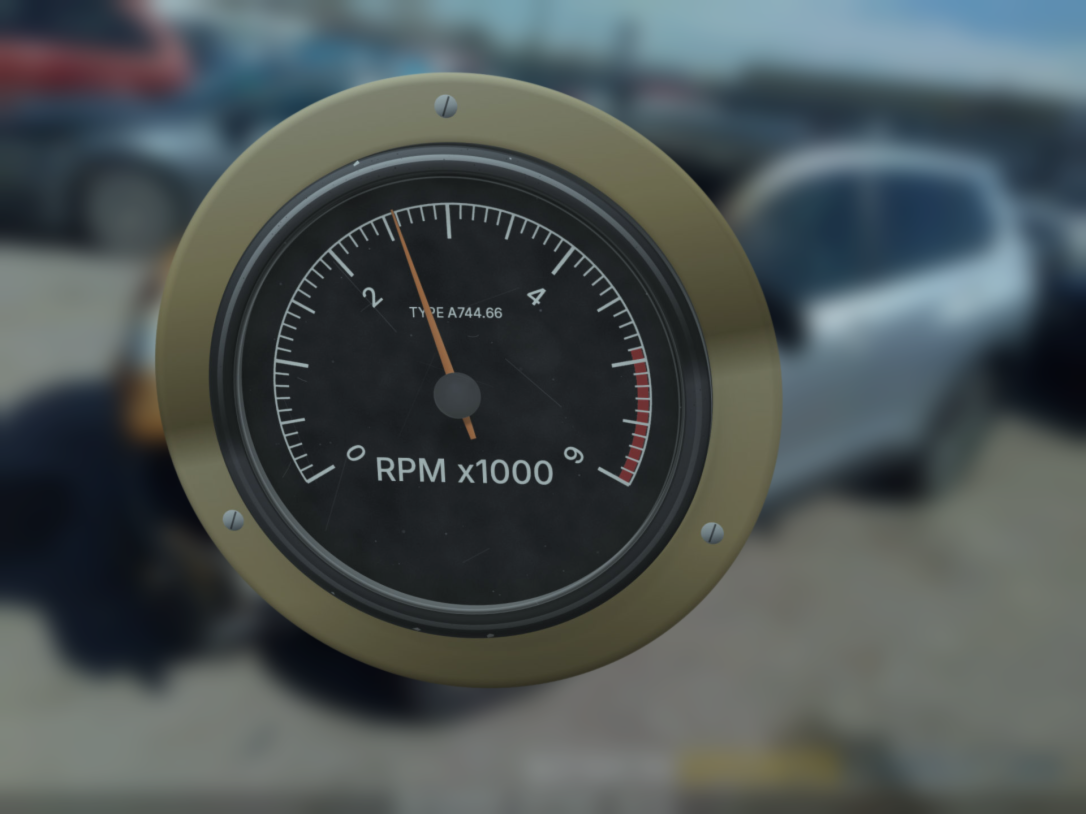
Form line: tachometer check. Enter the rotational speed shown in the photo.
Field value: 2600 rpm
